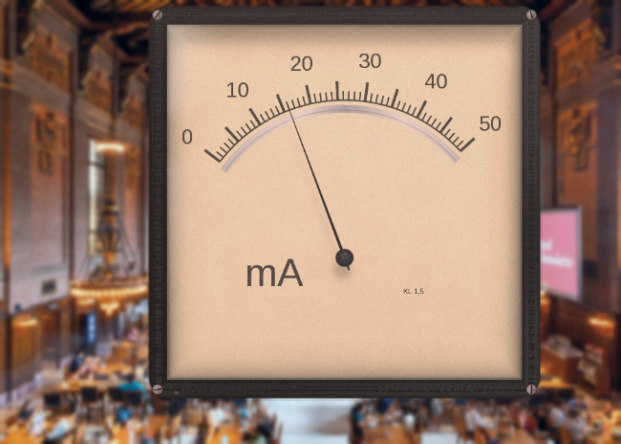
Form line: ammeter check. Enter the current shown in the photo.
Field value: 16 mA
